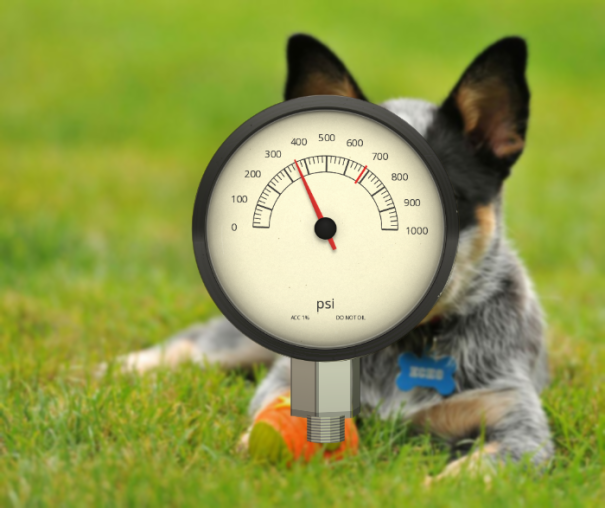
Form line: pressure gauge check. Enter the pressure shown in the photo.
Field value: 360 psi
